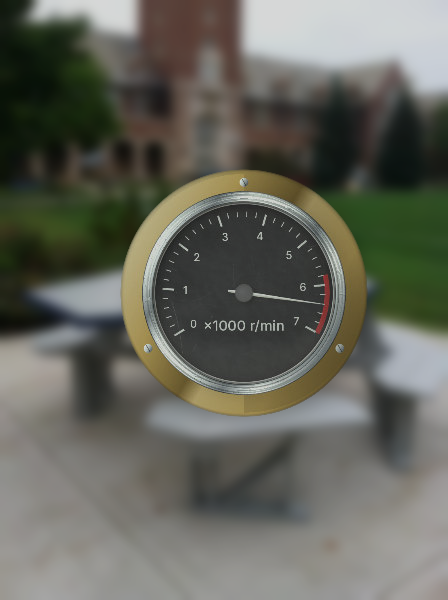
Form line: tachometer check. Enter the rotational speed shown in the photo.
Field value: 6400 rpm
